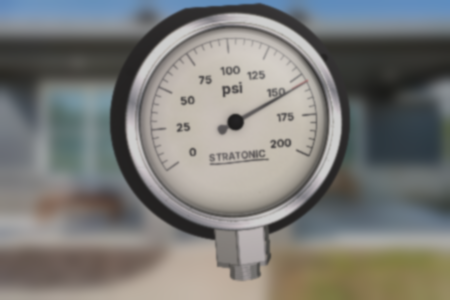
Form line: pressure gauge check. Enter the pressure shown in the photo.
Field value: 155 psi
